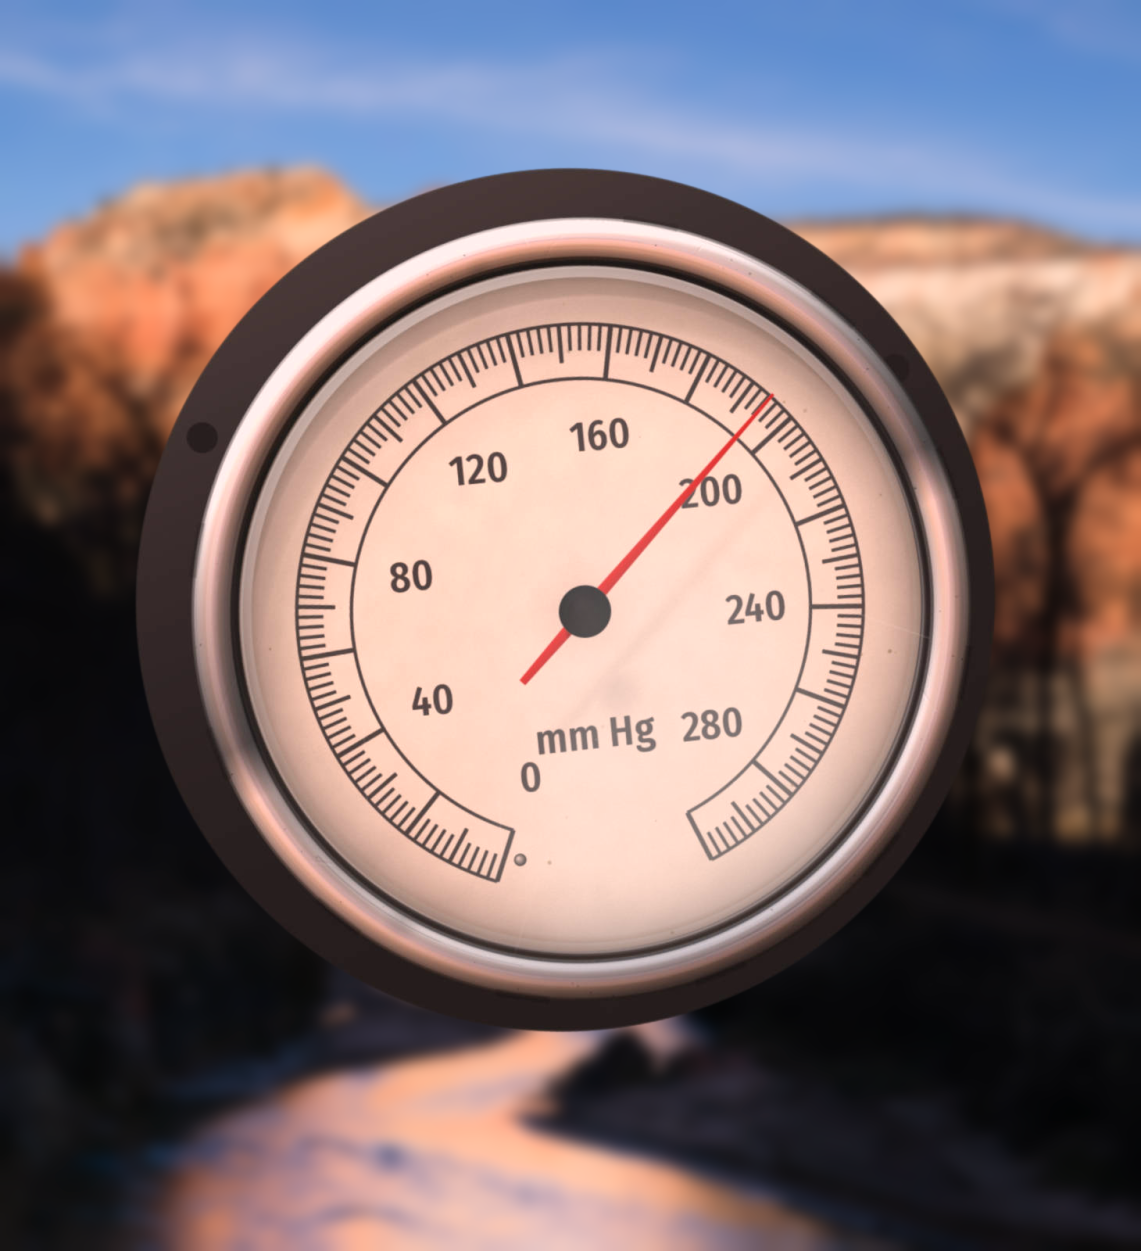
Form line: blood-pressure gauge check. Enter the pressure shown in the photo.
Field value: 194 mmHg
